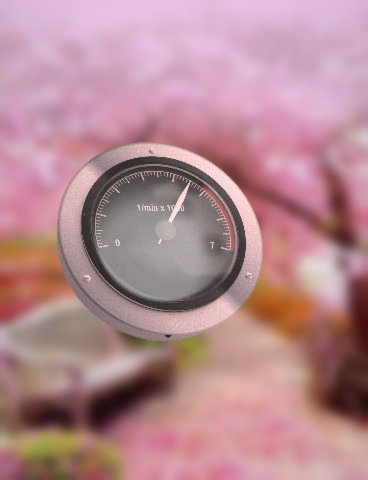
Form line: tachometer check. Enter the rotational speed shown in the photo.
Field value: 4500 rpm
